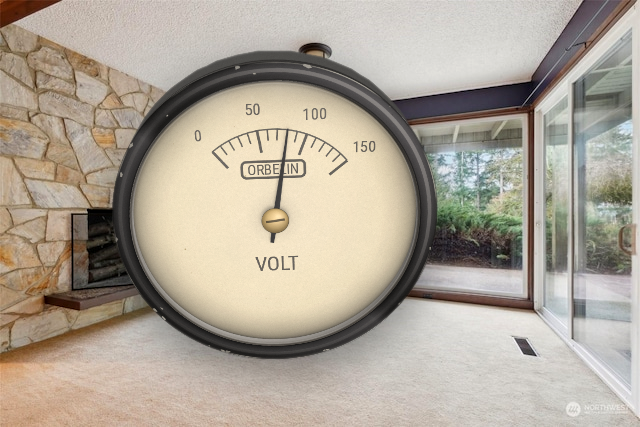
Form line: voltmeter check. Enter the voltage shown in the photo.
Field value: 80 V
